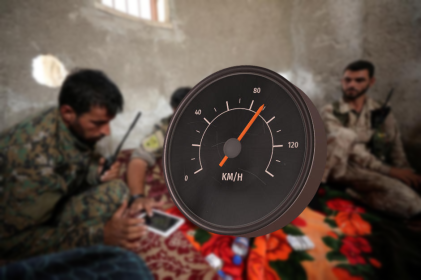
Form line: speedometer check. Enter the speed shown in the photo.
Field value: 90 km/h
